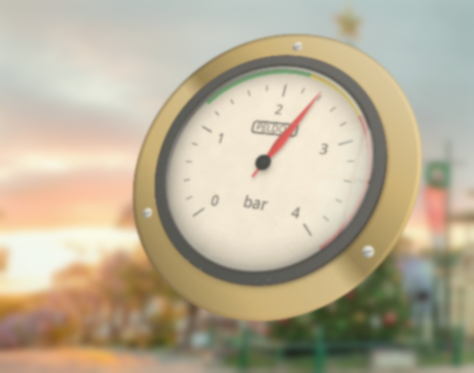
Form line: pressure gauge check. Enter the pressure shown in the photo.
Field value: 2.4 bar
